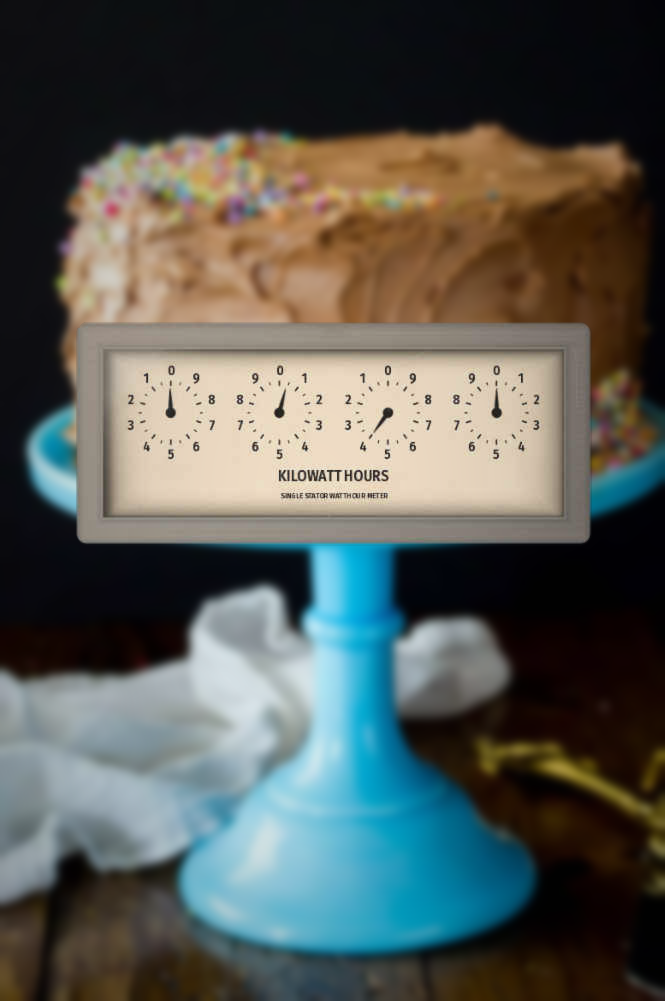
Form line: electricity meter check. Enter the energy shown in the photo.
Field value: 40 kWh
